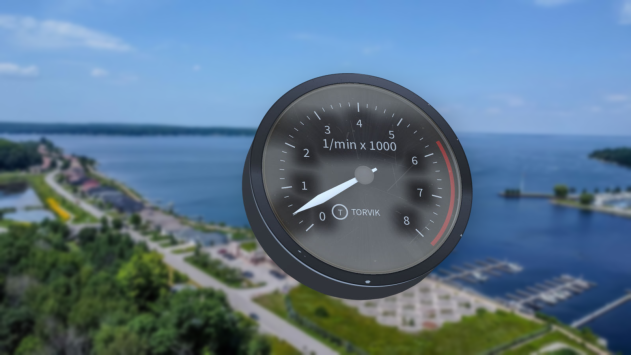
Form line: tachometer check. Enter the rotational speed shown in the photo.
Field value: 400 rpm
